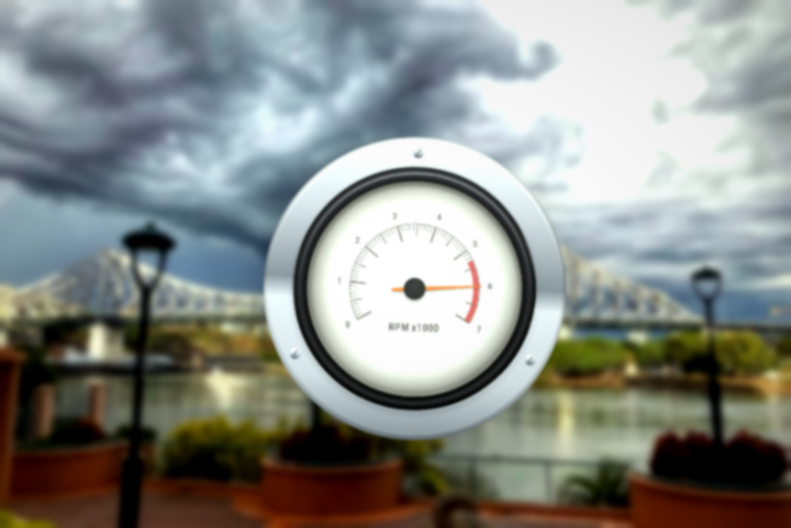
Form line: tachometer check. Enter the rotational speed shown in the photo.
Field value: 6000 rpm
